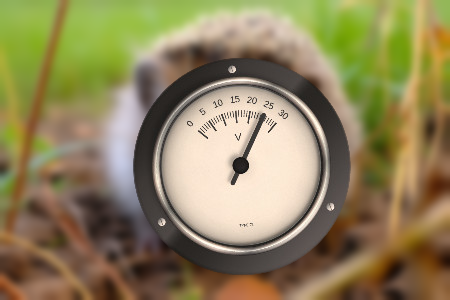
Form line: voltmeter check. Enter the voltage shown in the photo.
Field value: 25 V
